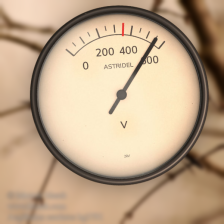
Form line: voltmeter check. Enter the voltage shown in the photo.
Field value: 550 V
